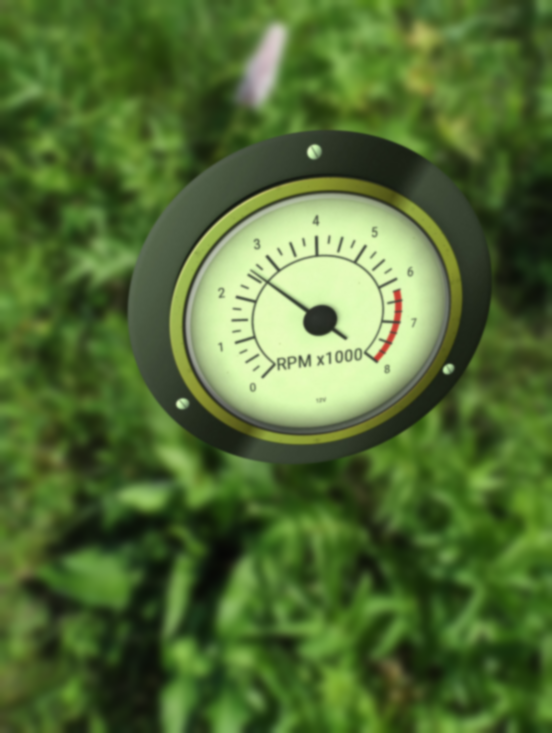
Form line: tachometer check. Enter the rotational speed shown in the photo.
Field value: 2625 rpm
